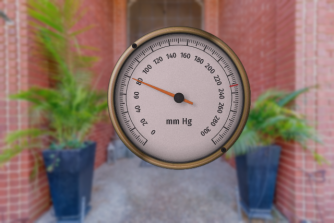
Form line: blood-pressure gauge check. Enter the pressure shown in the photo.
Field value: 80 mmHg
